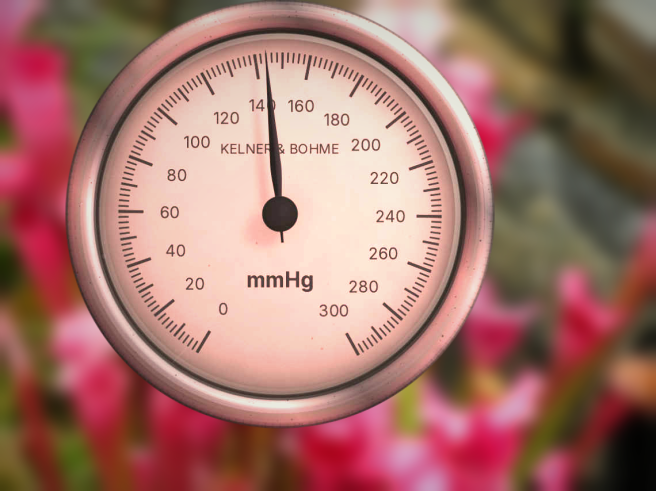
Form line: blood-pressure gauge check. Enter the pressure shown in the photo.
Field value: 144 mmHg
